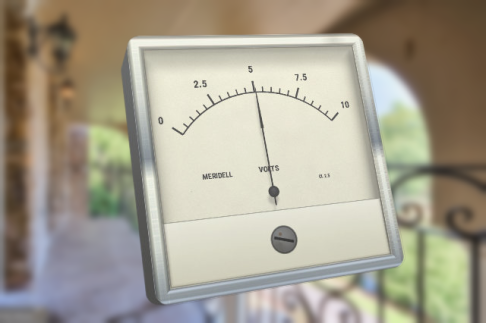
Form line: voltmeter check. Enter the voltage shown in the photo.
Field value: 5 V
